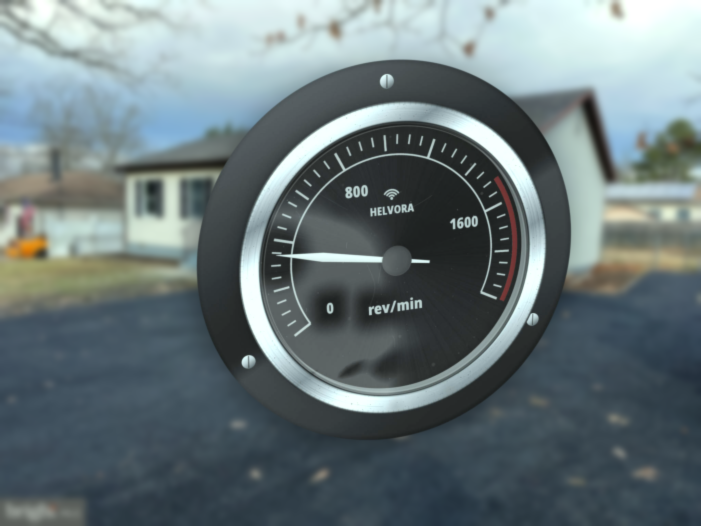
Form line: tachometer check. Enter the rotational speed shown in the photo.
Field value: 350 rpm
